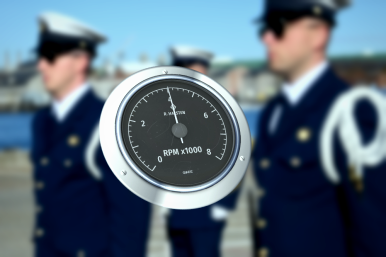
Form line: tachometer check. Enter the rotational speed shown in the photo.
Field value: 4000 rpm
